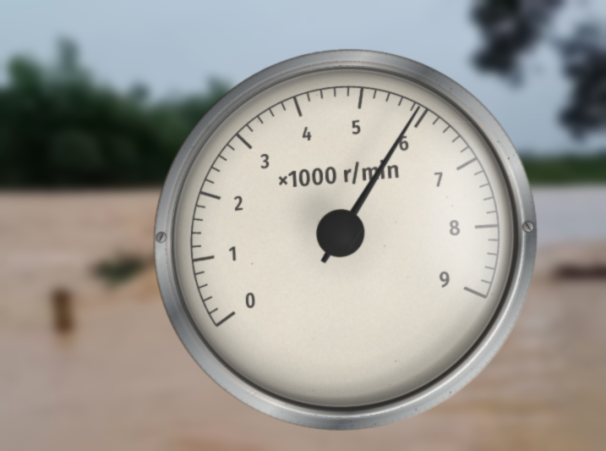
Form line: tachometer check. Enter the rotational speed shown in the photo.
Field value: 5900 rpm
